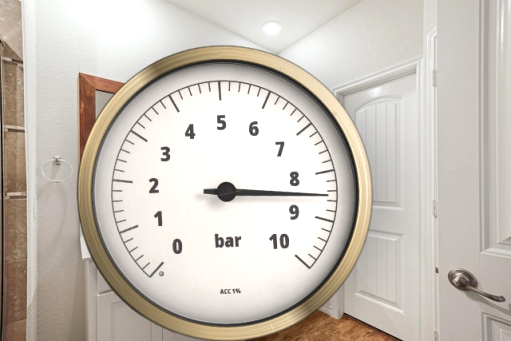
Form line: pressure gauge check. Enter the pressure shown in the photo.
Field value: 8.5 bar
